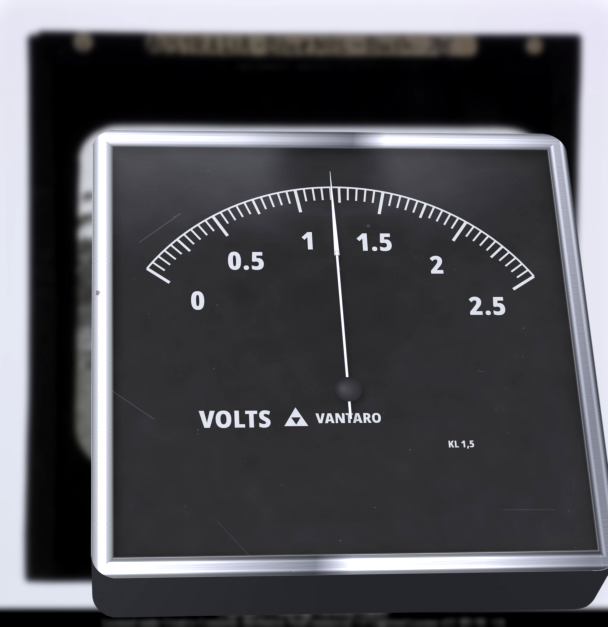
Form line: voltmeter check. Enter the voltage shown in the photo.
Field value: 1.2 V
